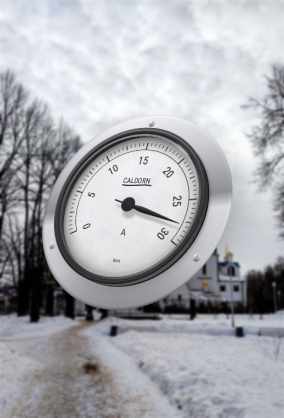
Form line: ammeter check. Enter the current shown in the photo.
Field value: 28 A
